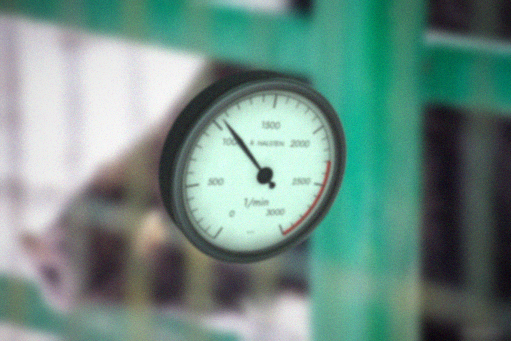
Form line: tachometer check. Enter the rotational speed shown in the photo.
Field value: 1050 rpm
